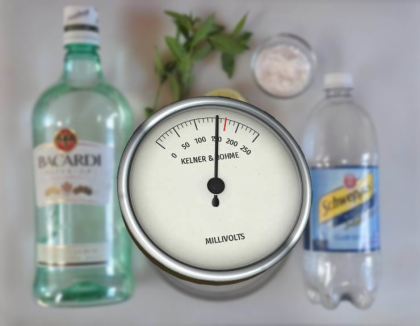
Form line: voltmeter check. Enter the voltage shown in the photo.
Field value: 150 mV
